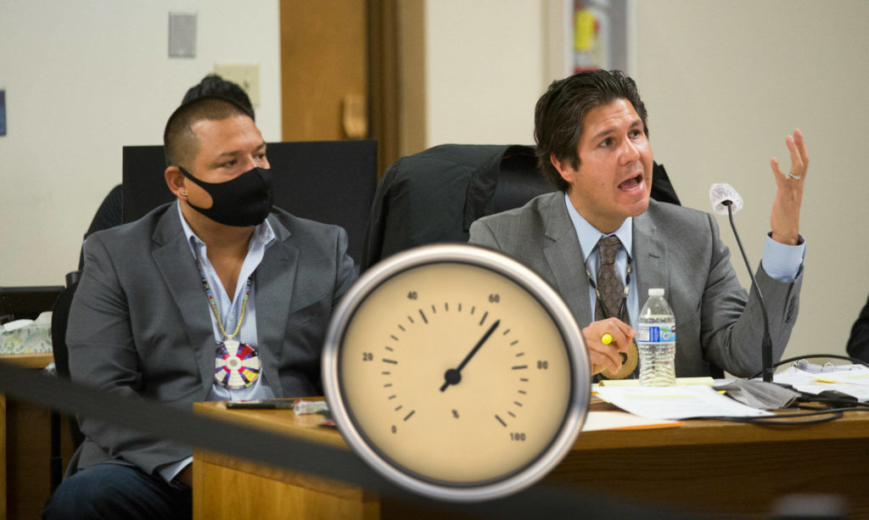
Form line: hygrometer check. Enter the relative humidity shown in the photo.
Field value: 64 %
